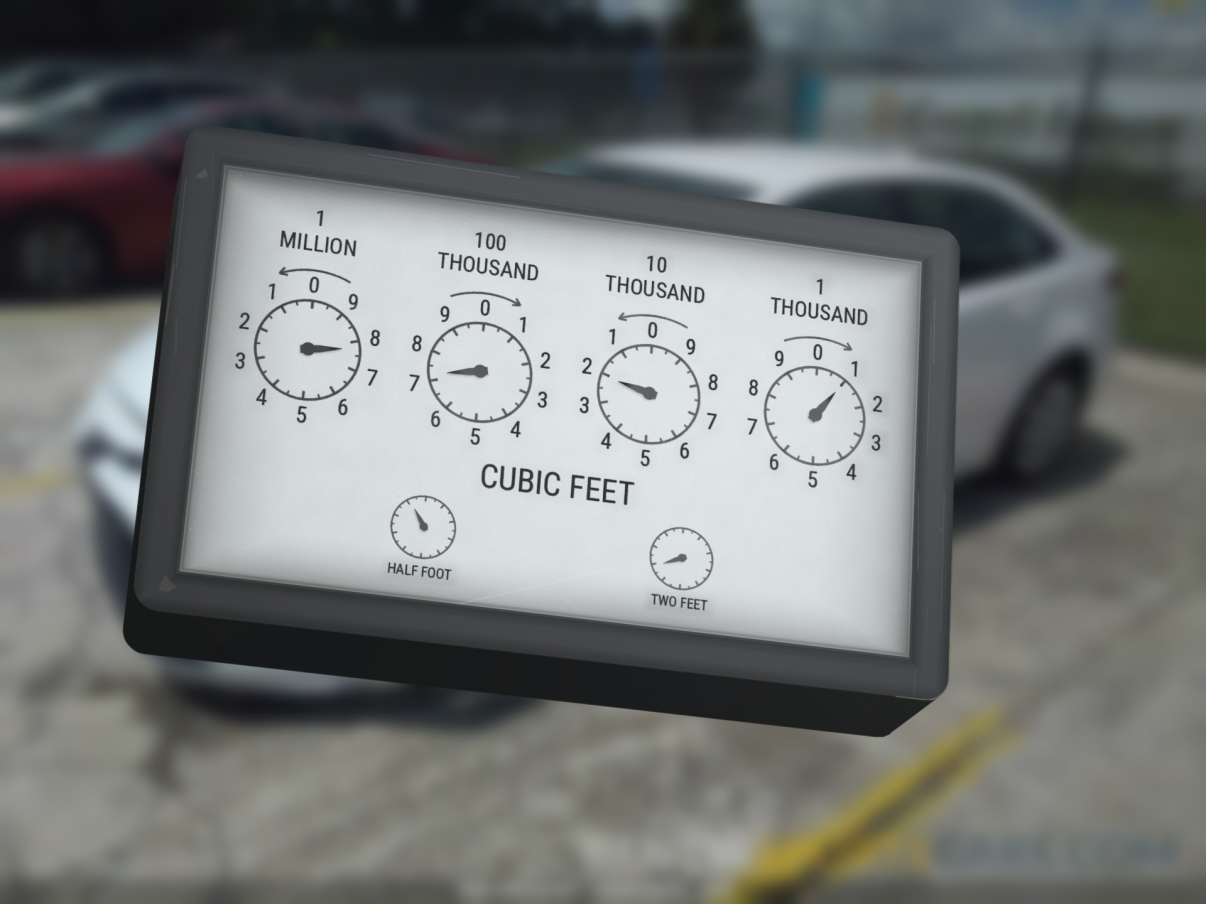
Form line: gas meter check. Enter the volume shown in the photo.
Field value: 772100 ft³
